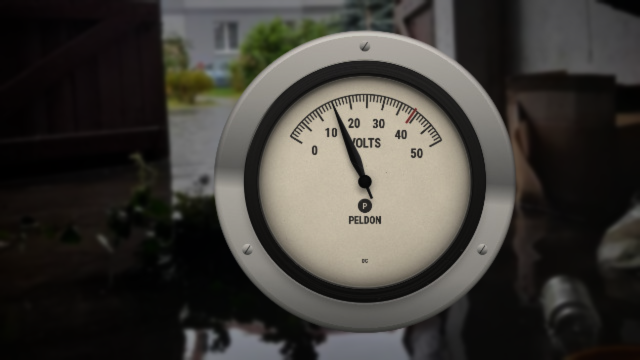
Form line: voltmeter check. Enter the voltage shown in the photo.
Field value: 15 V
